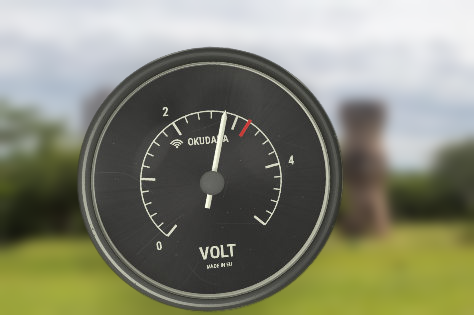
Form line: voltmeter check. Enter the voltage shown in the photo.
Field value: 2.8 V
